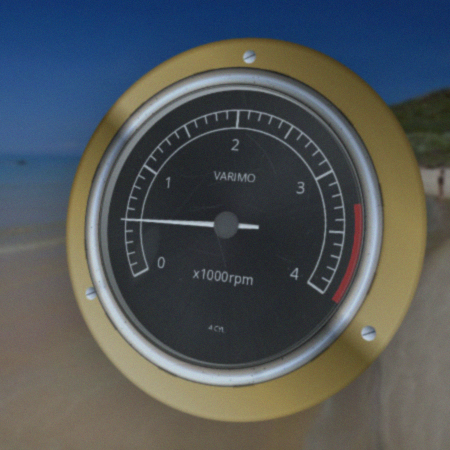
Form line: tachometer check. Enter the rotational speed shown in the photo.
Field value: 500 rpm
